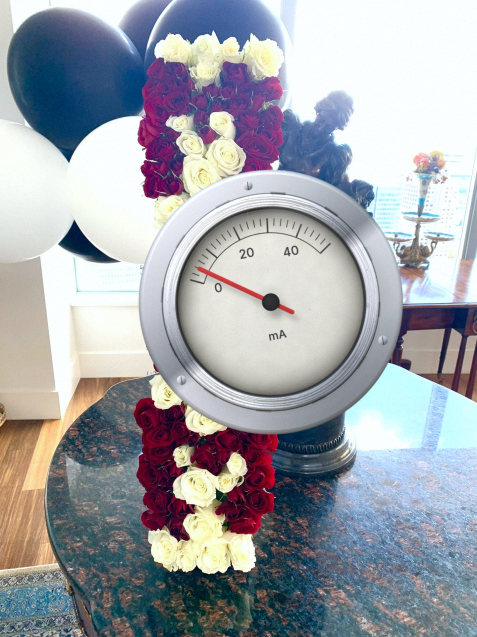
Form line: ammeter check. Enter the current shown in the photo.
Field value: 4 mA
